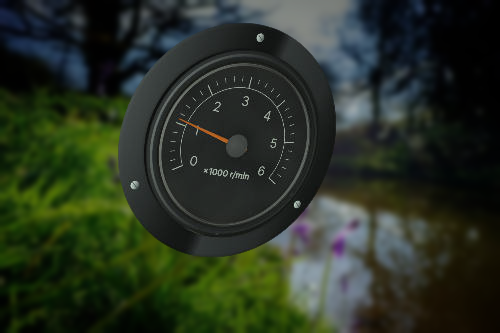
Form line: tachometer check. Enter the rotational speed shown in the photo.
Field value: 1100 rpm
